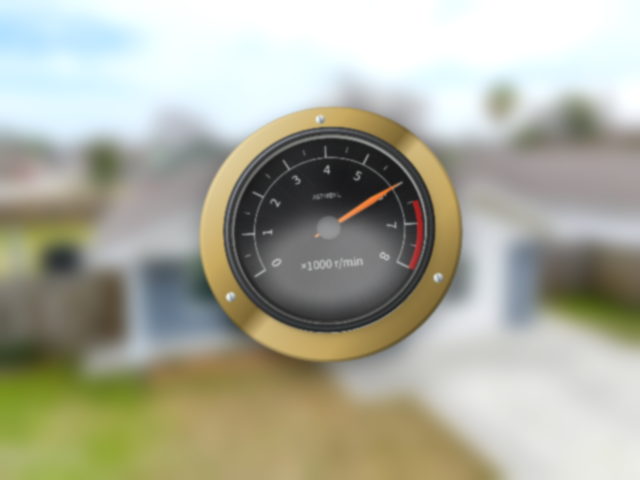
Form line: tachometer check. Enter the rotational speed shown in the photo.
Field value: 6000 rpm
